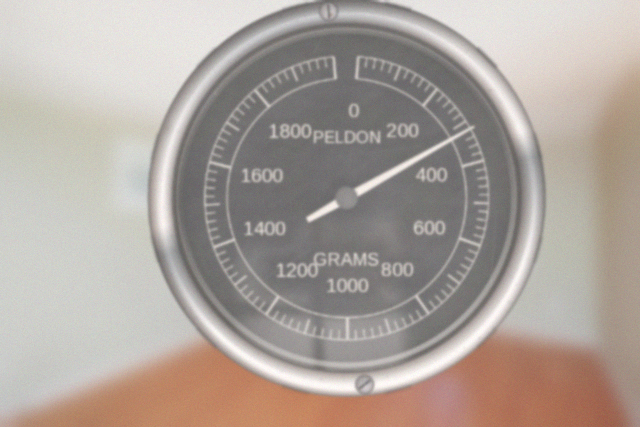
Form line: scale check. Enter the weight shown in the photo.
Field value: 320 g
